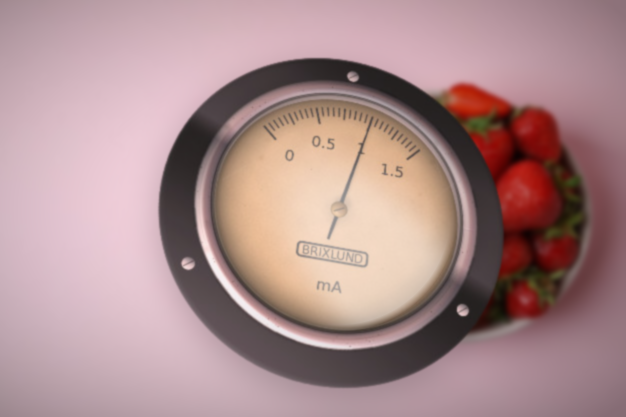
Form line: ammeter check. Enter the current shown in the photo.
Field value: 1 mA
